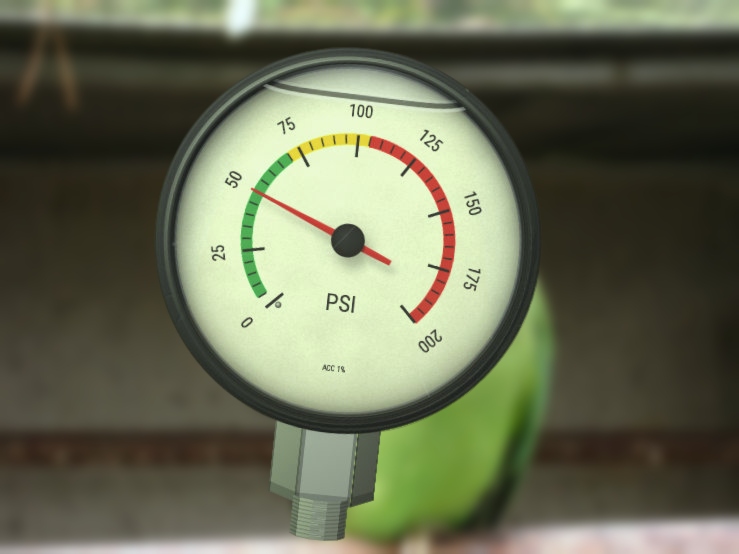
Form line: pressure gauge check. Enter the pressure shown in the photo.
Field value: 50 psi
